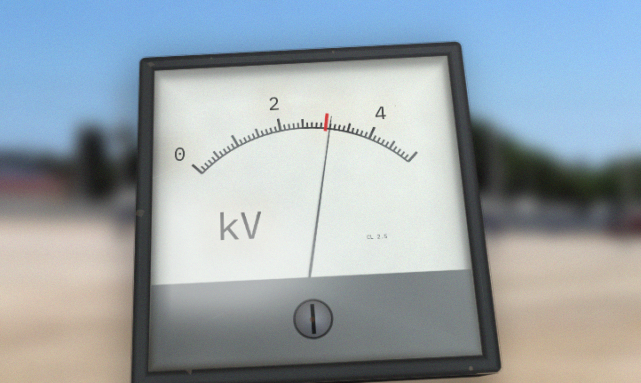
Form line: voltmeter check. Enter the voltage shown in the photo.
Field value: 3.1 kV
